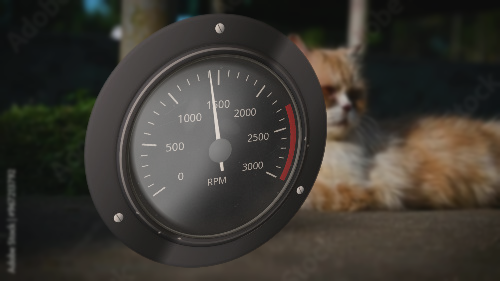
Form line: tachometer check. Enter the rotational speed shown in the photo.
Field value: 1400 rpm
